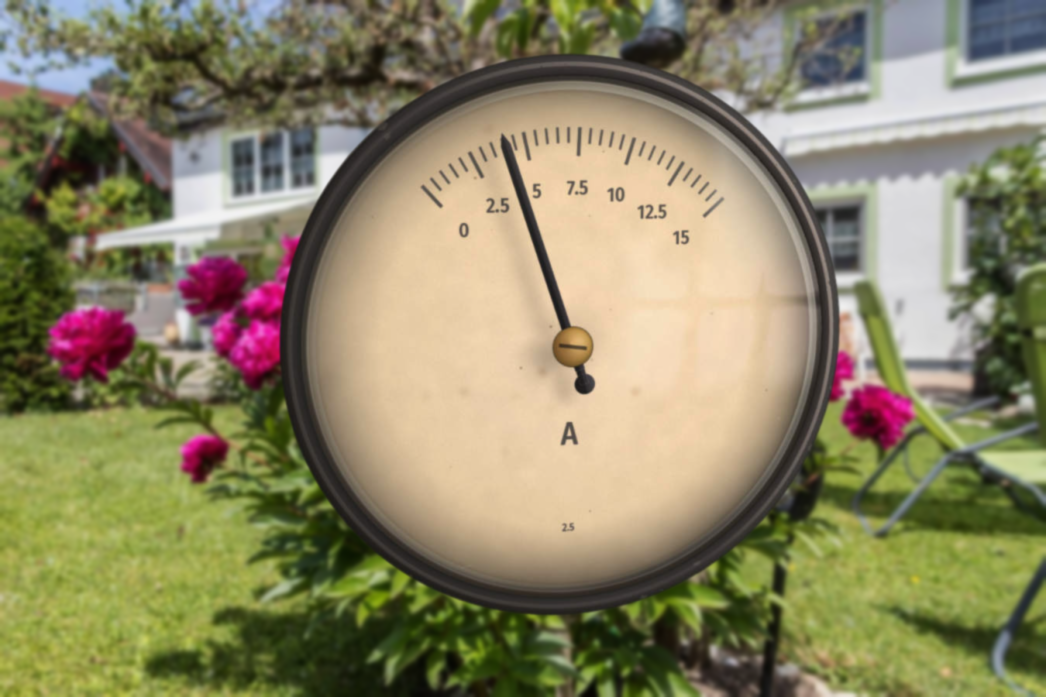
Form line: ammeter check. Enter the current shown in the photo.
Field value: 4 A
